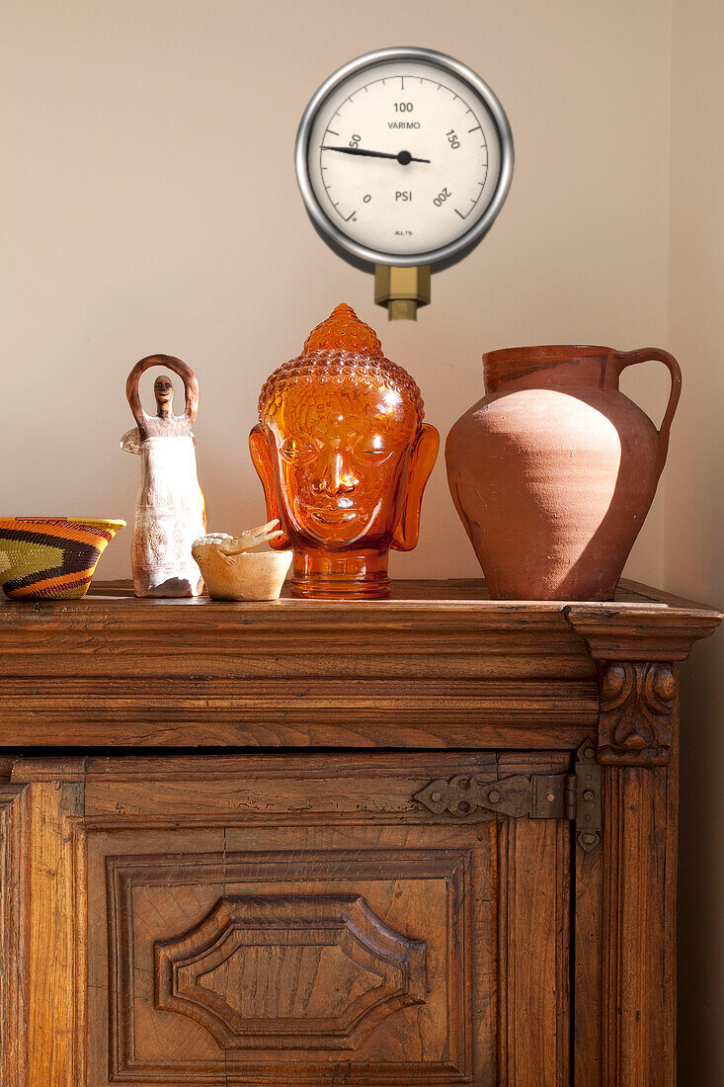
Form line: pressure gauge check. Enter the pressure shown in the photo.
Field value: 40 psi
